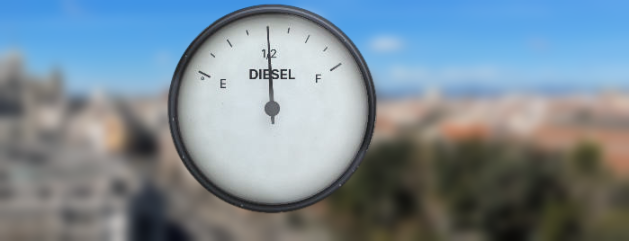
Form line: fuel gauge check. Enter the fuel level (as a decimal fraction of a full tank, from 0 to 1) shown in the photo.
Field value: 0.5
